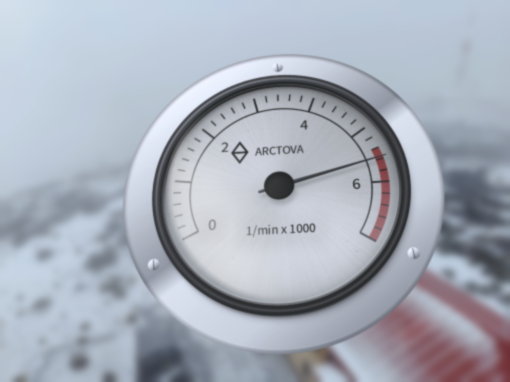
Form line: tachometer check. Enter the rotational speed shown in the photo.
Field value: 5600 rpm
